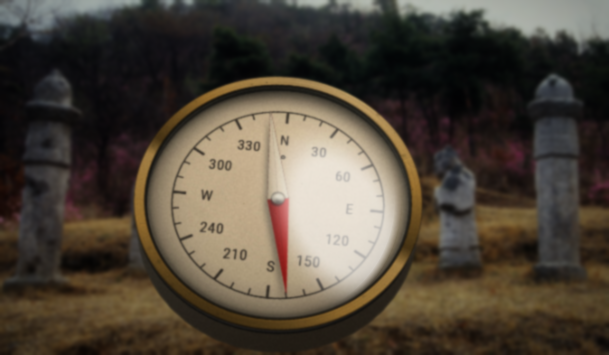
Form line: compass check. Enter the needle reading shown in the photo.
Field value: 170 °
